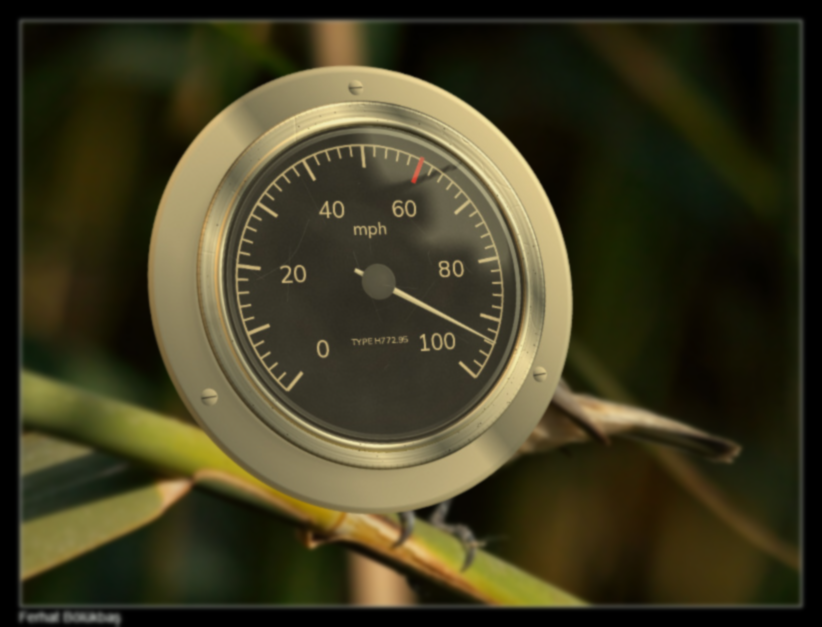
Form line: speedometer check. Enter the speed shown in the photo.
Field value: 94 mph
